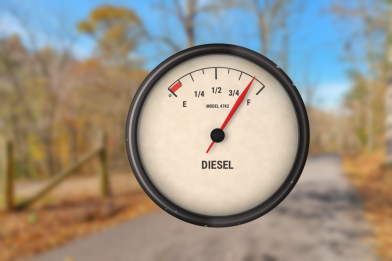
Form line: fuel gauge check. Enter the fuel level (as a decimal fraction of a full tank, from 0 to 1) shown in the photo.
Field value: 0.875
